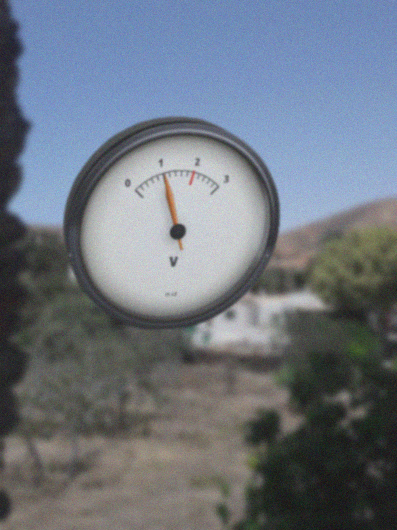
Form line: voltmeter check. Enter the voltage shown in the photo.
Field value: 1 V
